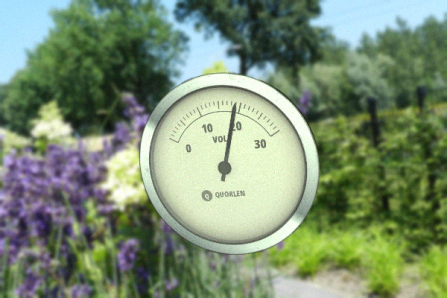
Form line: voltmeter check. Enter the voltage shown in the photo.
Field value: 19 V
